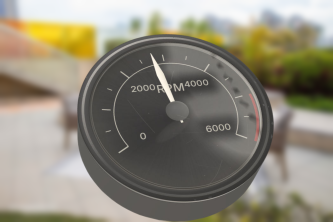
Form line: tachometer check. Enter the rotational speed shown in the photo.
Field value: 2750 rpm
